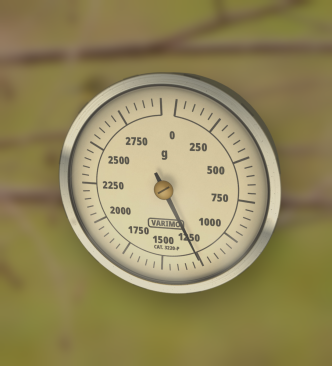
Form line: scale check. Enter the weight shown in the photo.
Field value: 1250 g
